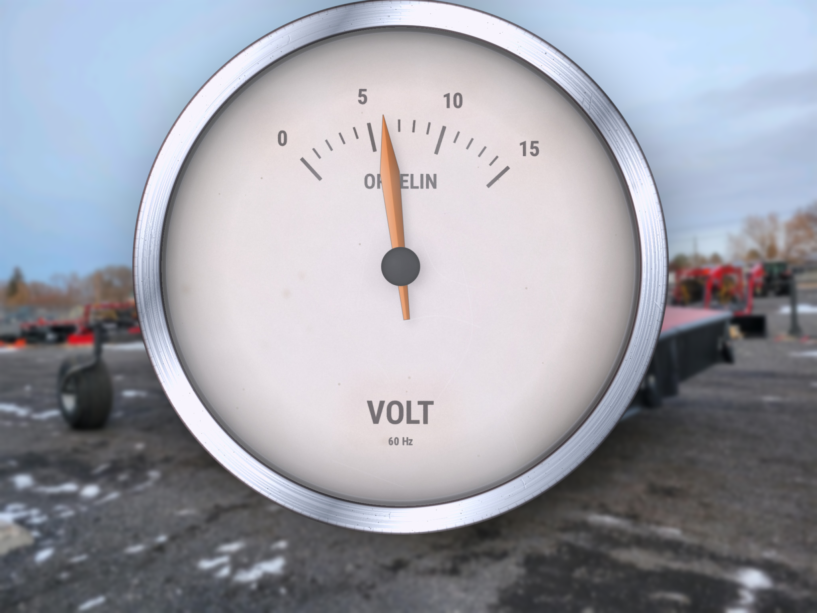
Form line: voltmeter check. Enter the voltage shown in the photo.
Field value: 6 V
